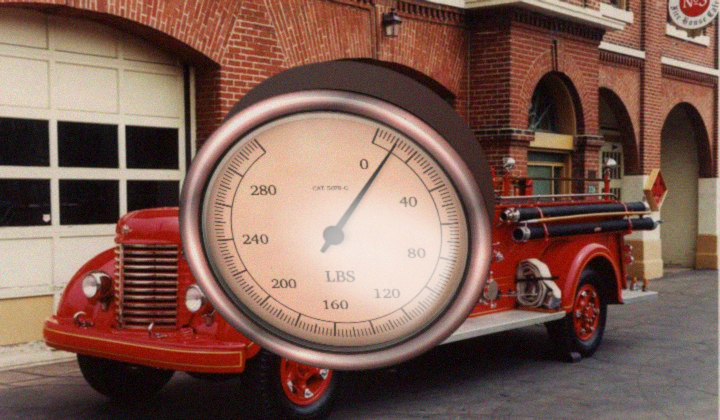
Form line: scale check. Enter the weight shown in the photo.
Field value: 10 lb
